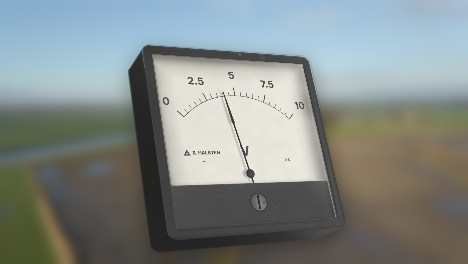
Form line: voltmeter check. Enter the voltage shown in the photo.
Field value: 4 V
